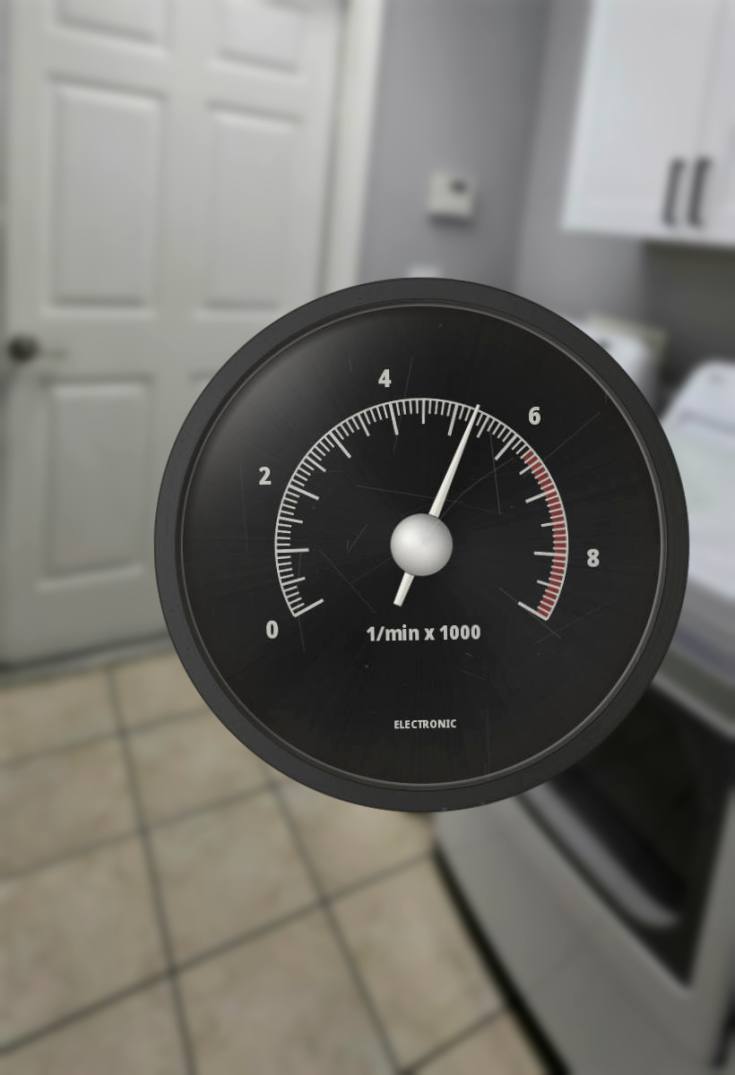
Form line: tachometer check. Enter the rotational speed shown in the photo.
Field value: 5300 rpm
